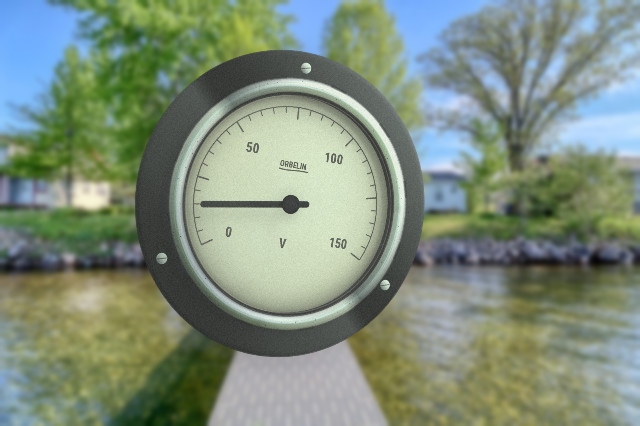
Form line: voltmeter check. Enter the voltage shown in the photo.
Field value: 15 V
